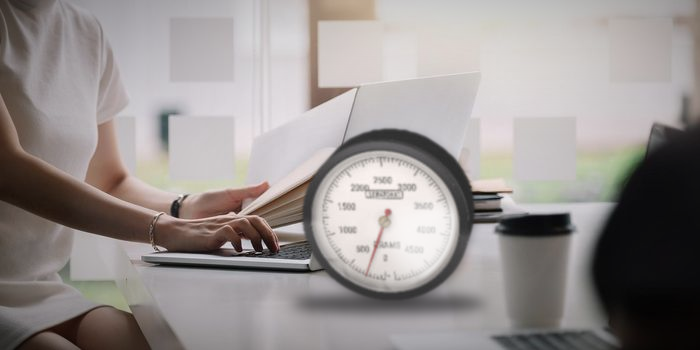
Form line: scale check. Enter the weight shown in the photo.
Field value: 250 g
